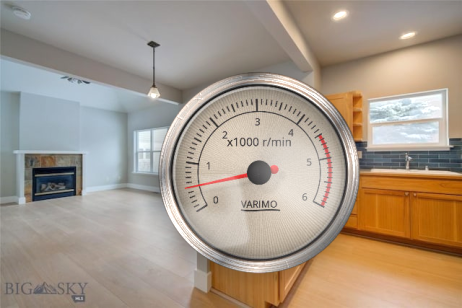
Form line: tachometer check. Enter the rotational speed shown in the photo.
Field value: 500 rpm
